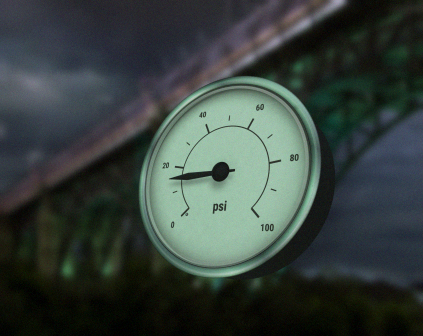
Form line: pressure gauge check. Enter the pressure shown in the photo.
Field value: 15 psi
